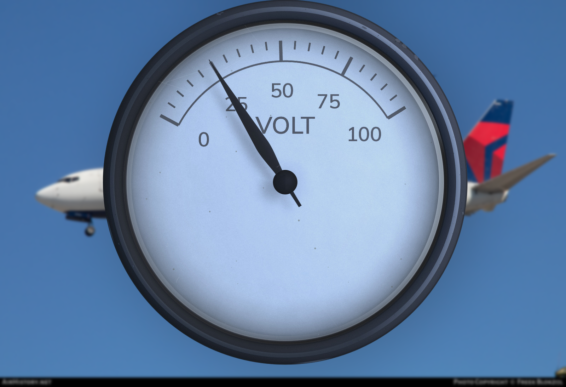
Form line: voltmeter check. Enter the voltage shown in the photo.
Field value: 25 V
